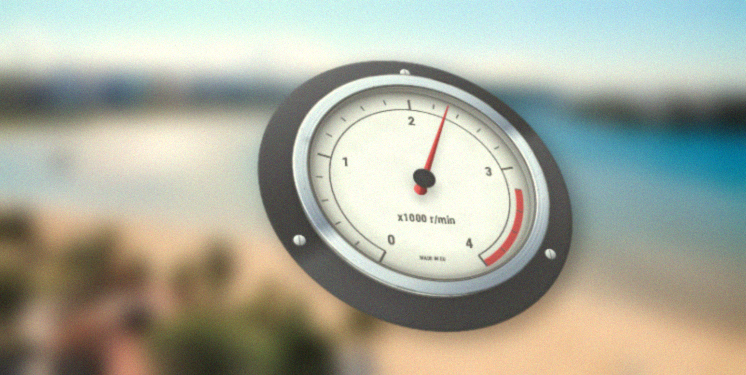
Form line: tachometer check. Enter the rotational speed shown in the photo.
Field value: 2300 rpm
